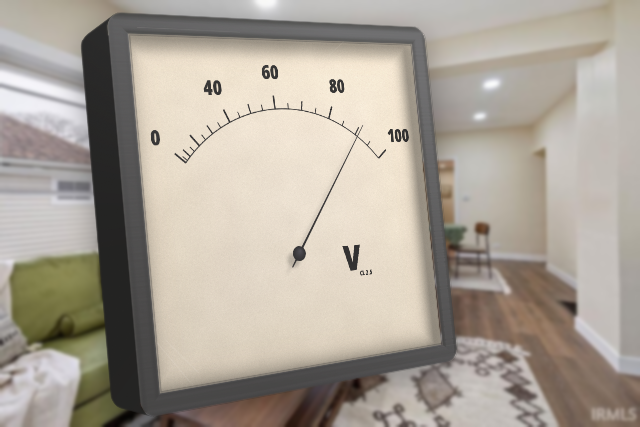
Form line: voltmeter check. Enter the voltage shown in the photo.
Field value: 90 V
